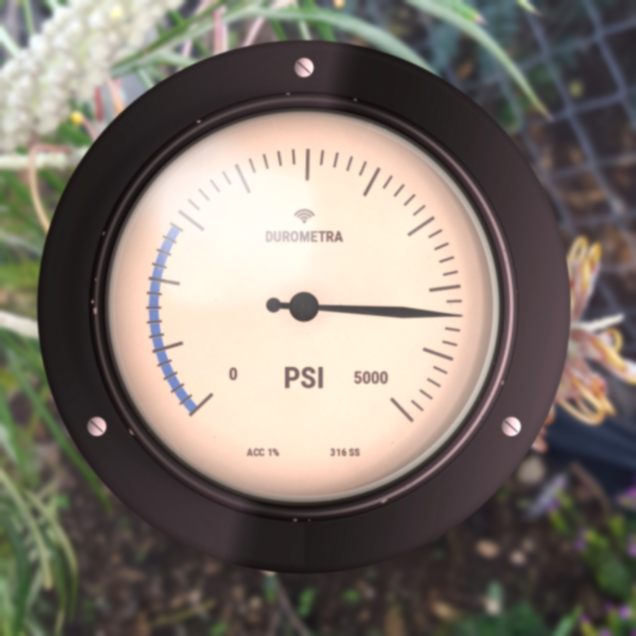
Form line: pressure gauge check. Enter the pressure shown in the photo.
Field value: 4200 psi
